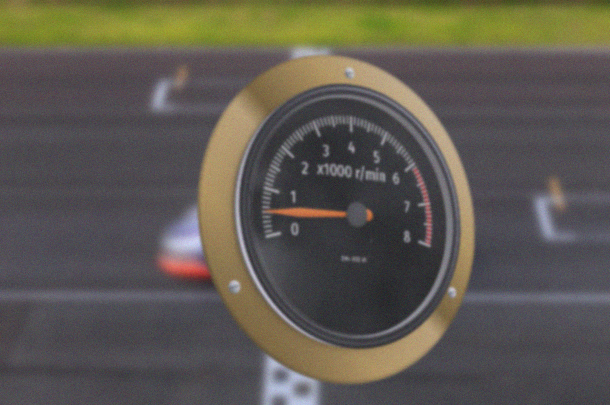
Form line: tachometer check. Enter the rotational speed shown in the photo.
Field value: 500 rpm
